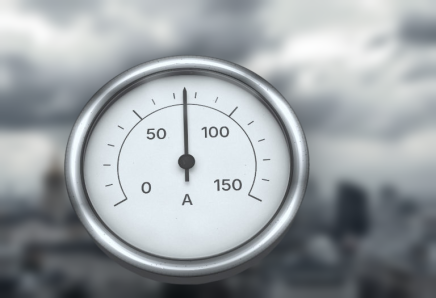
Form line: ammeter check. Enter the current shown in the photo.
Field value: 75 A
